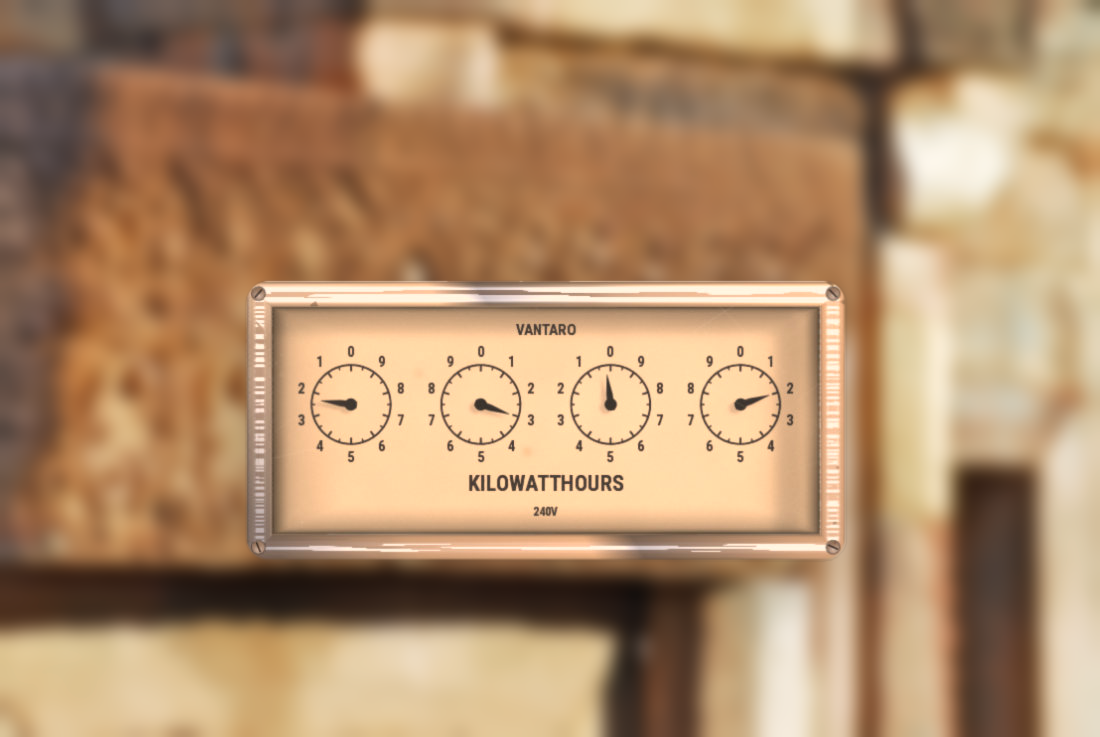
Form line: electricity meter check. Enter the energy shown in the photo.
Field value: 2302 kWh
